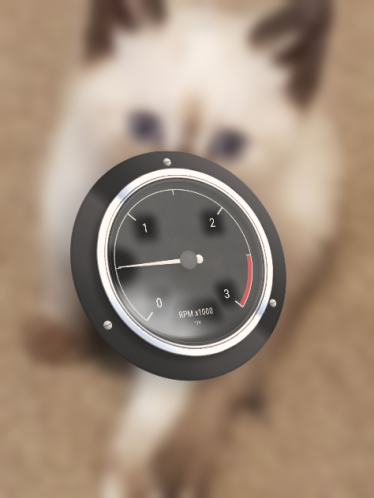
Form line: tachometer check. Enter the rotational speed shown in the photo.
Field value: 500 rpm
